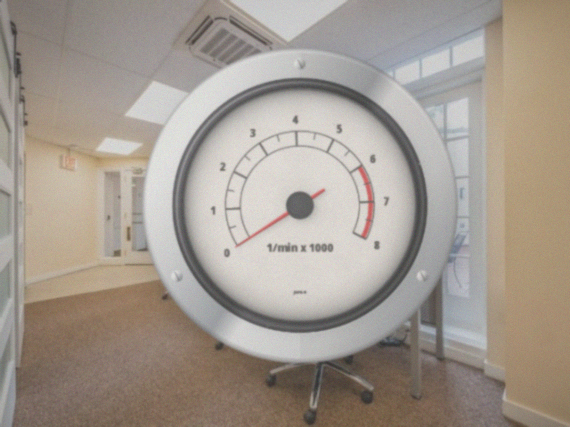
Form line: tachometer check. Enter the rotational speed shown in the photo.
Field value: 0 rpm
